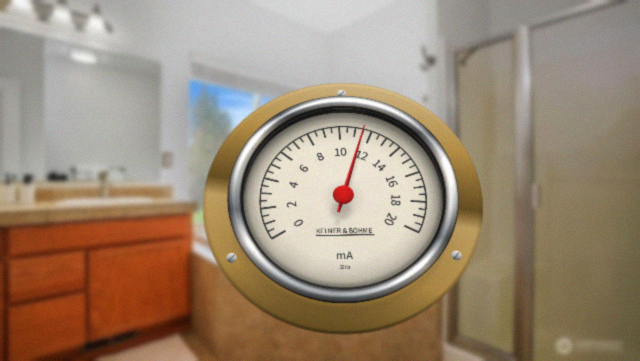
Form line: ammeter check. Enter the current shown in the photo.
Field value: 11.5 mA
